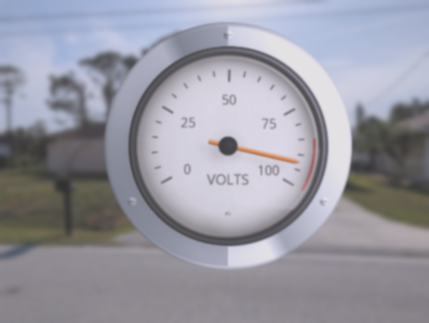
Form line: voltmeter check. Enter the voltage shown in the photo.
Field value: 92.5 V
